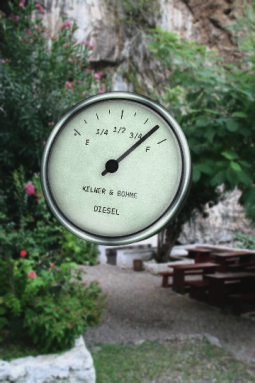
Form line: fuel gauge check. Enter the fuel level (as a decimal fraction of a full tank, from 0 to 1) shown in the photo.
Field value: 0.875
